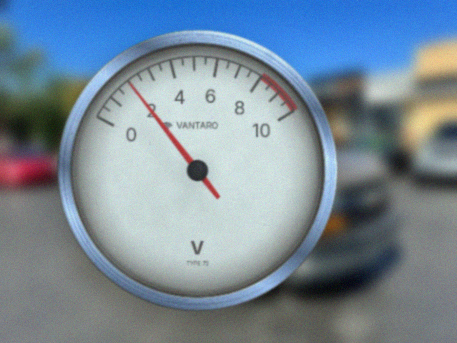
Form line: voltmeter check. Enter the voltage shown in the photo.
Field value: 2 V
